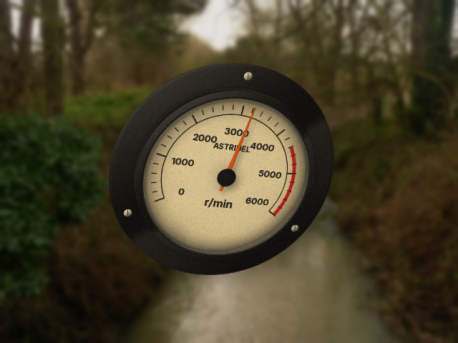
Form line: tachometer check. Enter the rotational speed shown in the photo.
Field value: 3200 rpm
